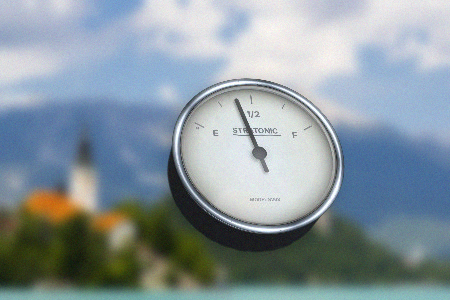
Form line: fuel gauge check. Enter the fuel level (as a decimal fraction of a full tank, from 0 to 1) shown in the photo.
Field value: 0.375
